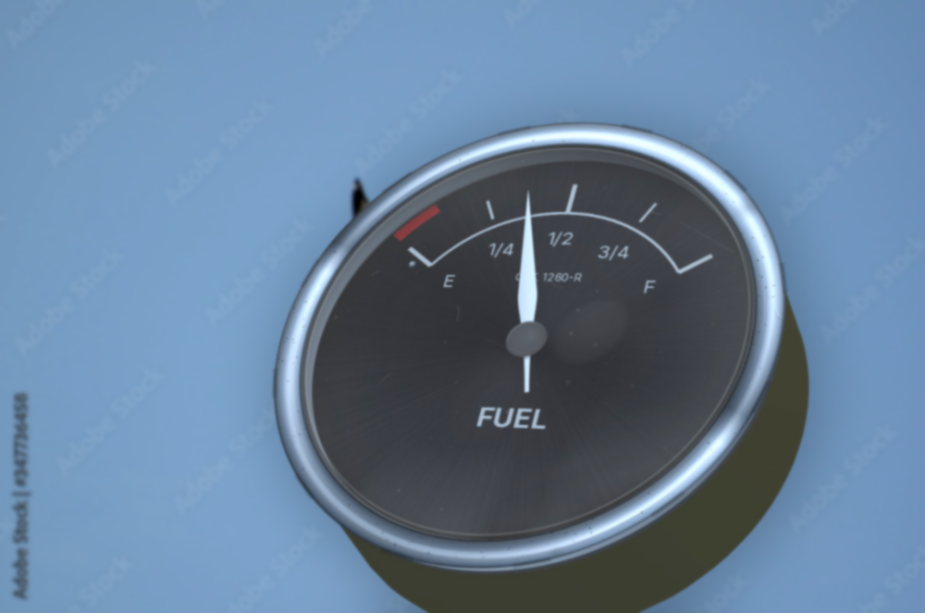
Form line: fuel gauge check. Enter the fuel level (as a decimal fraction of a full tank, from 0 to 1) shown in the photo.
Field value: 0.375
